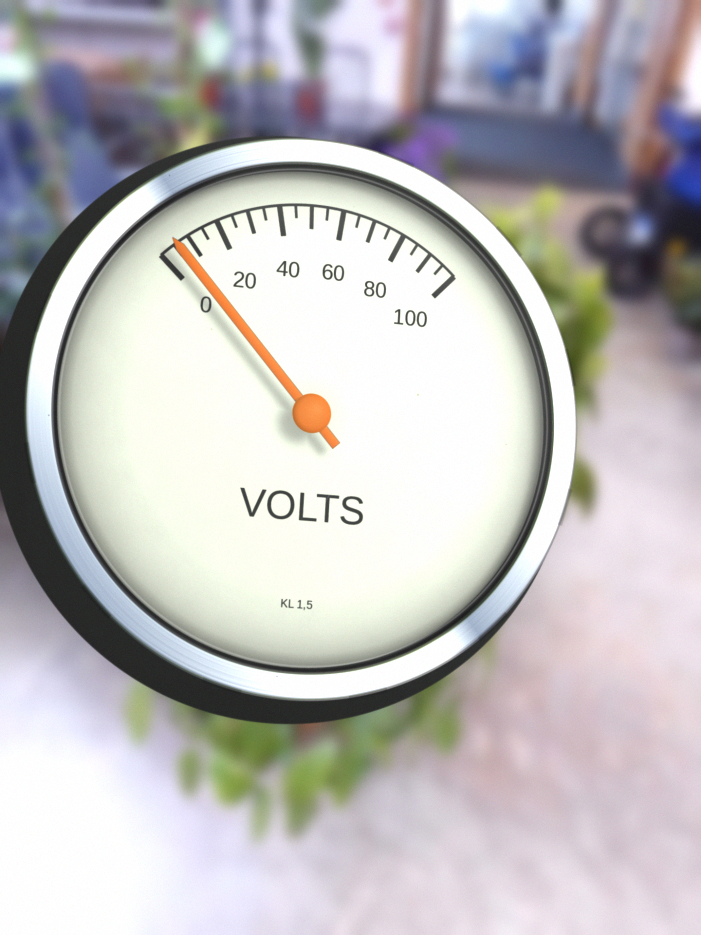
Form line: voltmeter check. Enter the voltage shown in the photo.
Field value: 5 V
